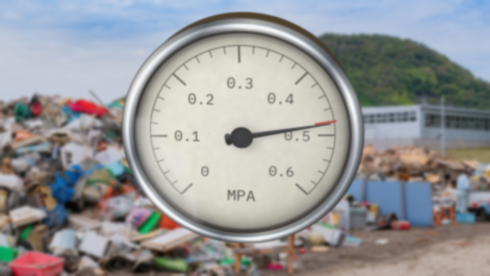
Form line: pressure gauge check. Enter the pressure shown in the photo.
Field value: 0.48 MPa
